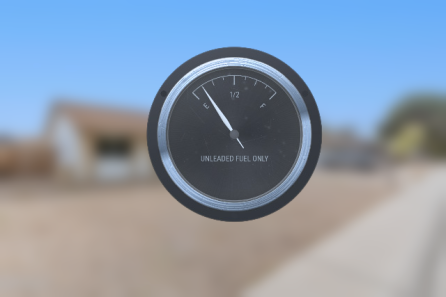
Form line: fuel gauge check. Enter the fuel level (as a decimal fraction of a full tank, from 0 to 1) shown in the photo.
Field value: 0.125
